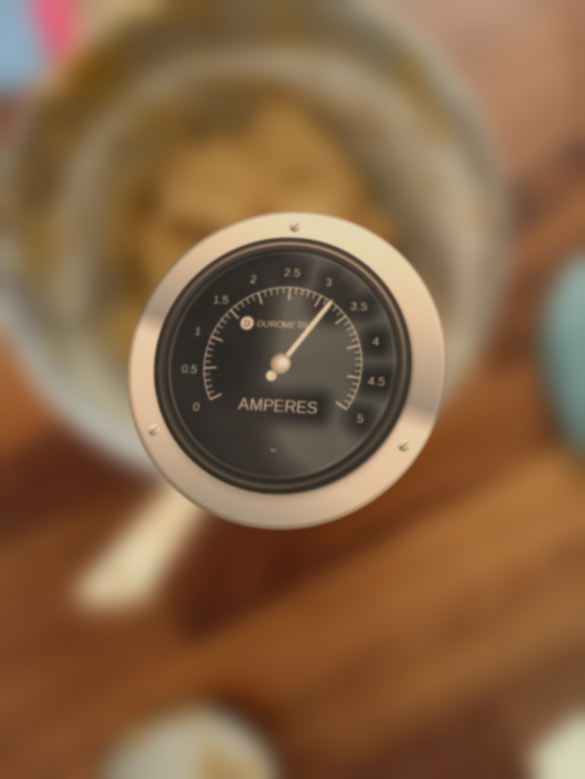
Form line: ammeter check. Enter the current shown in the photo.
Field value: 3.2 A
